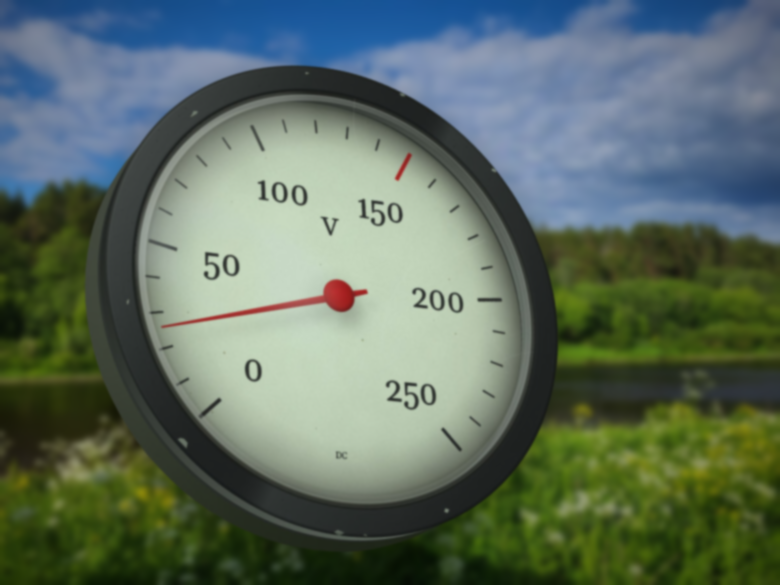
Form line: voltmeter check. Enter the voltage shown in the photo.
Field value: 25 V
